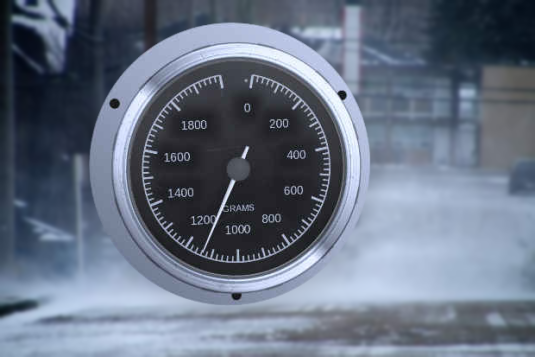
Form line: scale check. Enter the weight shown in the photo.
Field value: 1140 g
